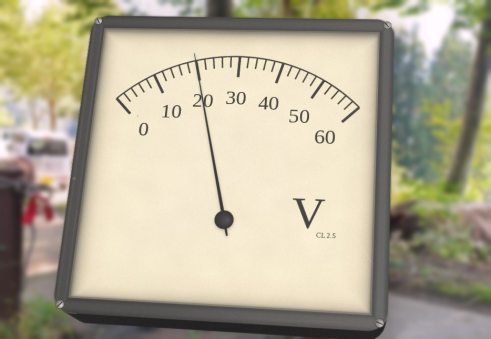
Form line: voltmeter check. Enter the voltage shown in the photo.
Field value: 20 V
